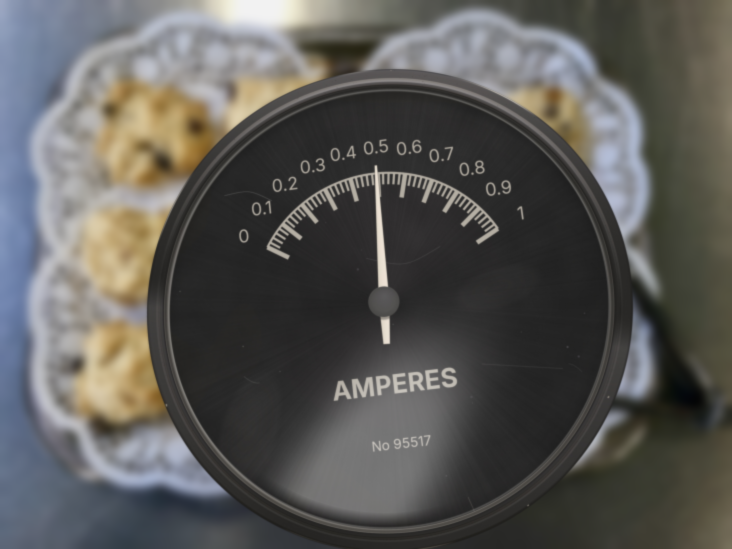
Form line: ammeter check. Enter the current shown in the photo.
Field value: 0.5 A
